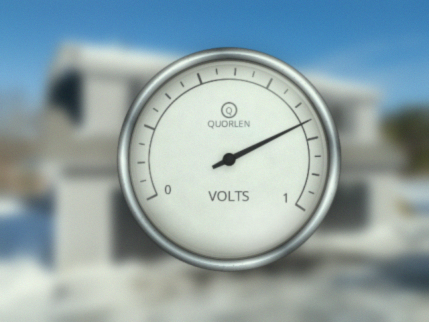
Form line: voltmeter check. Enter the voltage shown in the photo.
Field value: 0.75 V
